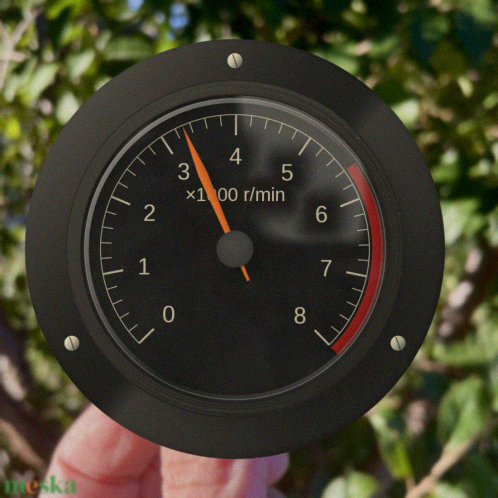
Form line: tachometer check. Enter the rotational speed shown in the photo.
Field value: 3300 rpm
